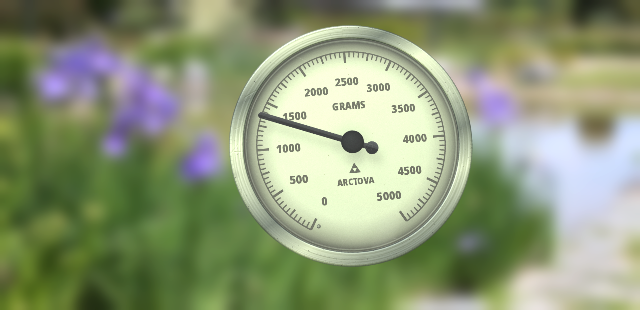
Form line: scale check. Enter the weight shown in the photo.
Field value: 1350 g
